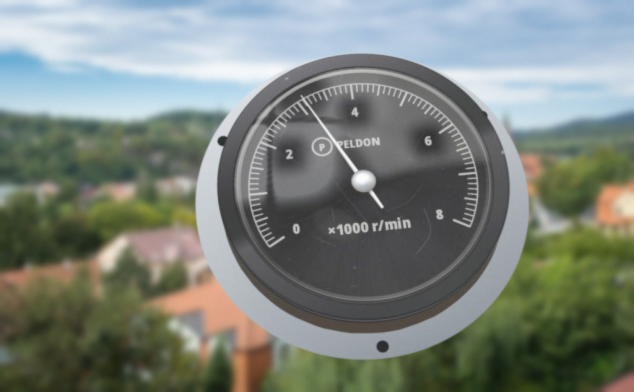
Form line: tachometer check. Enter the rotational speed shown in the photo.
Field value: 3100 rpm
